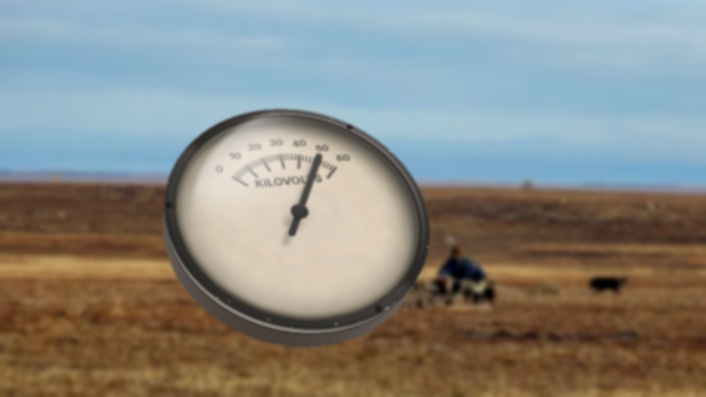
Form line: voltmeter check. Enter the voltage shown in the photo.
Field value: 50 kV
